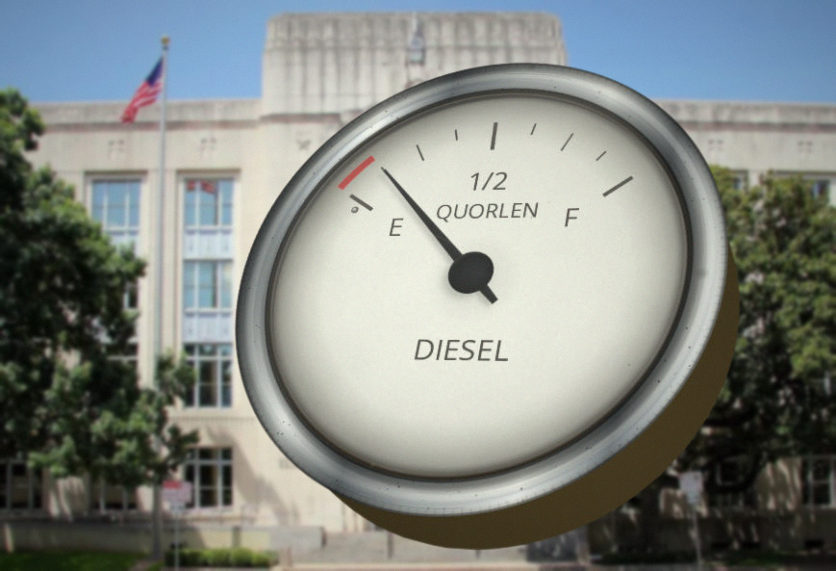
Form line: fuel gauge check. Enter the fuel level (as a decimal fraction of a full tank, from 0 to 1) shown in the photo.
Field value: 0.125
